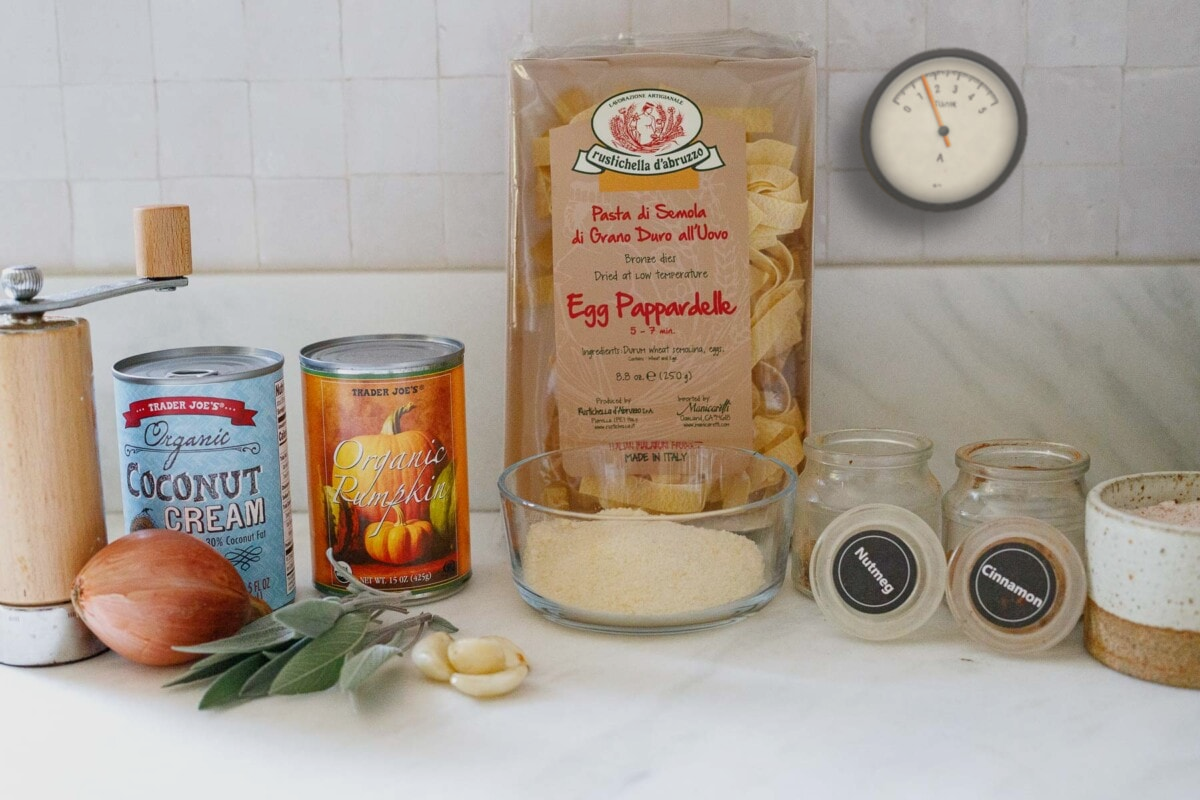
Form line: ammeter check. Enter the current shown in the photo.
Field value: 1.5 A
